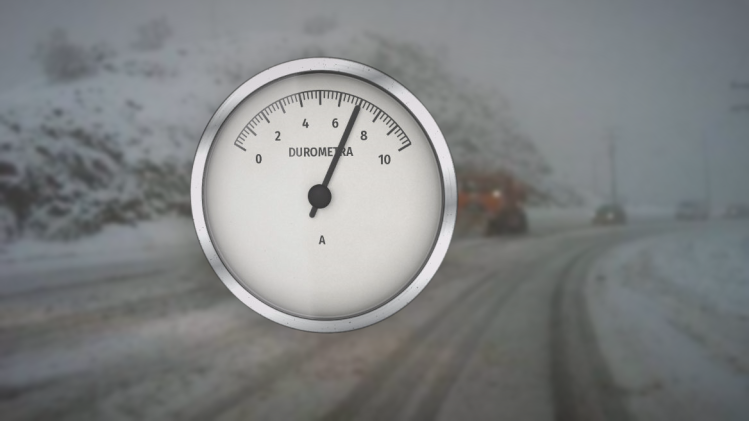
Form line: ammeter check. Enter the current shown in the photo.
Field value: 7 A
